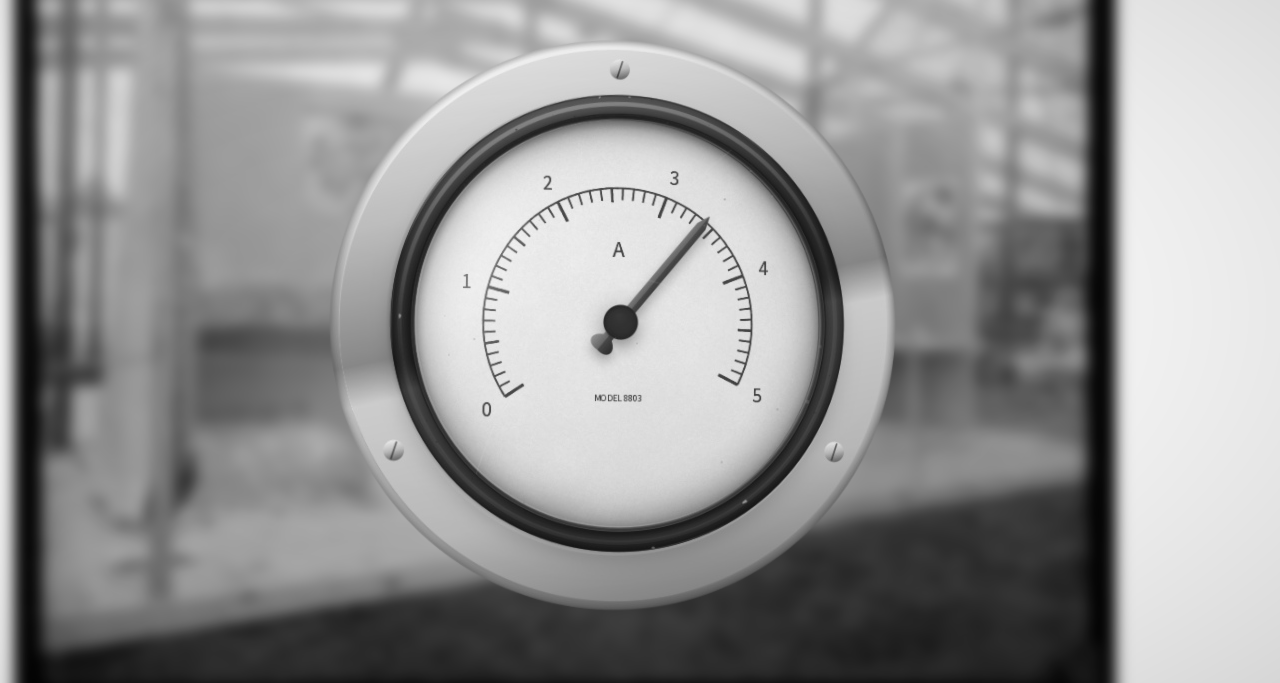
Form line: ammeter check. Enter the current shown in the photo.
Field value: 3.4 A
